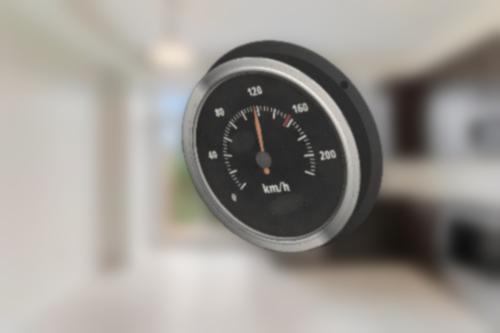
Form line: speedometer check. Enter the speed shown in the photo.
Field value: 120 km/h
